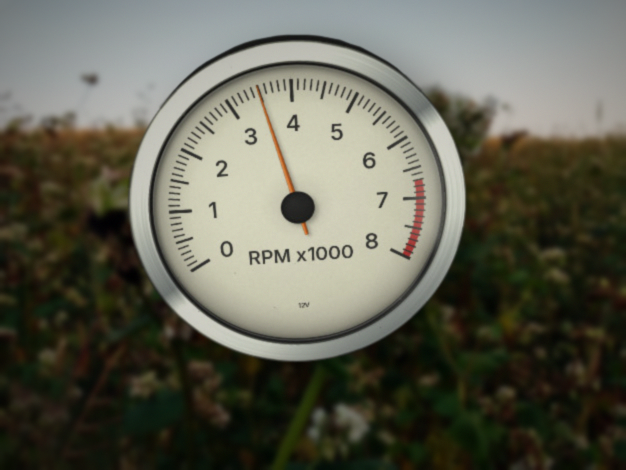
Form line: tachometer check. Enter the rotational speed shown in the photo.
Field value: 3500 rpm
